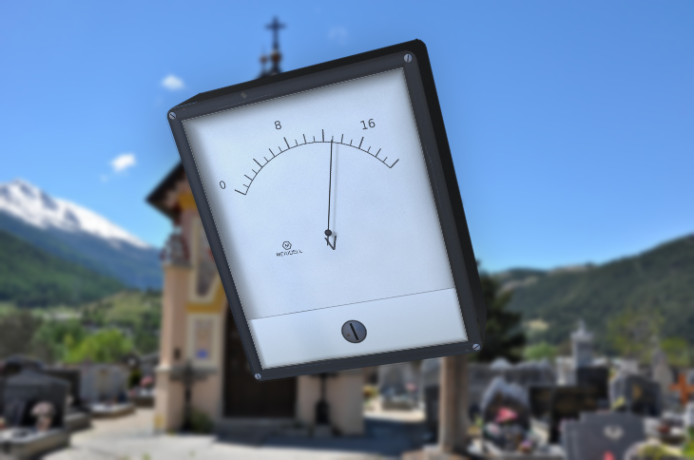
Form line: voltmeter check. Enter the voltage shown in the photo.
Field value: 13 V
